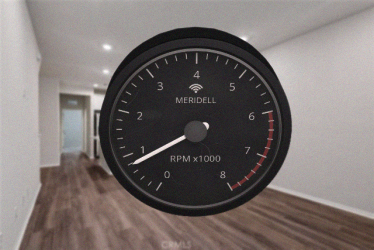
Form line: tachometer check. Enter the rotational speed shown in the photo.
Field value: 800 rpm
